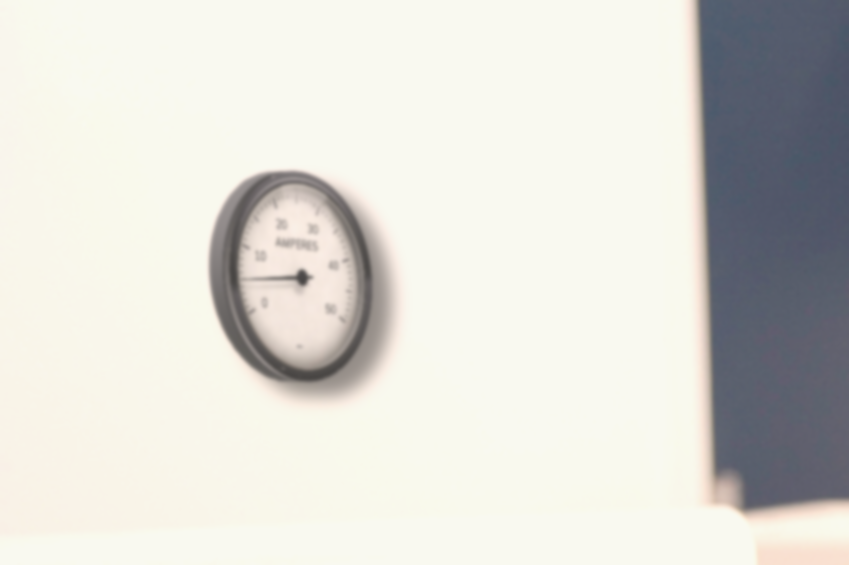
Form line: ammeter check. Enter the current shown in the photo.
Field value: 5 A
